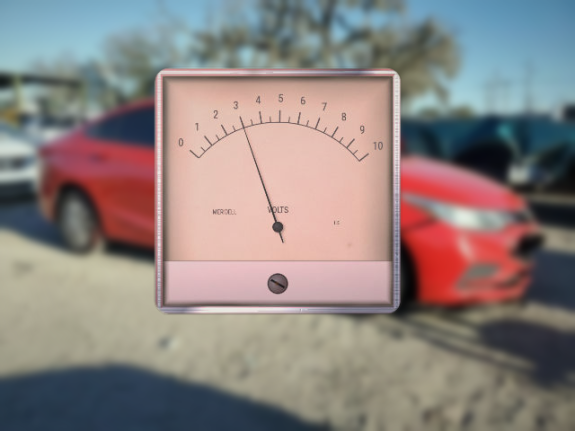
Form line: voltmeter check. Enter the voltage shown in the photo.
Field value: 3 V
